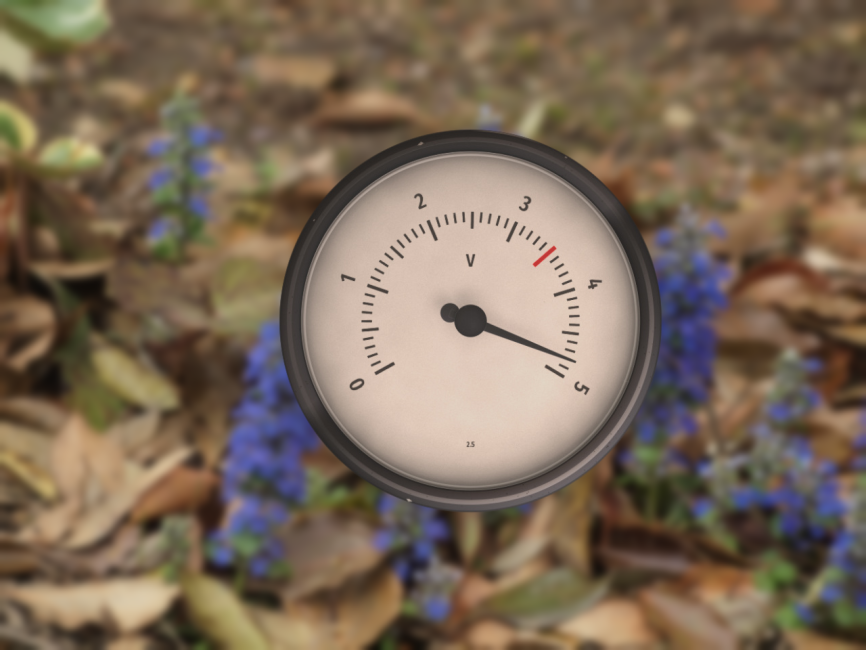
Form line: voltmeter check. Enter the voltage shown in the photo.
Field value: 4.8 V
